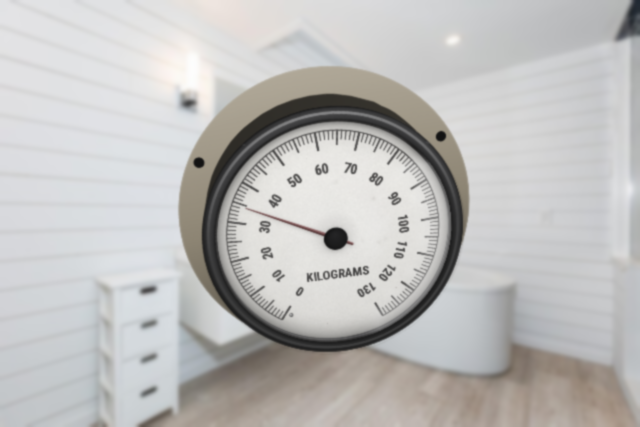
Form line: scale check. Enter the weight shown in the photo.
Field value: 35 kg
